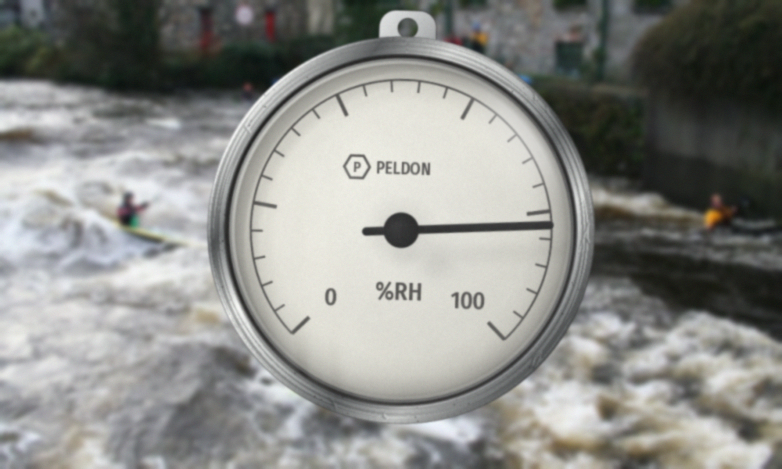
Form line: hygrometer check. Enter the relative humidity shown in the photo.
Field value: 82 %
